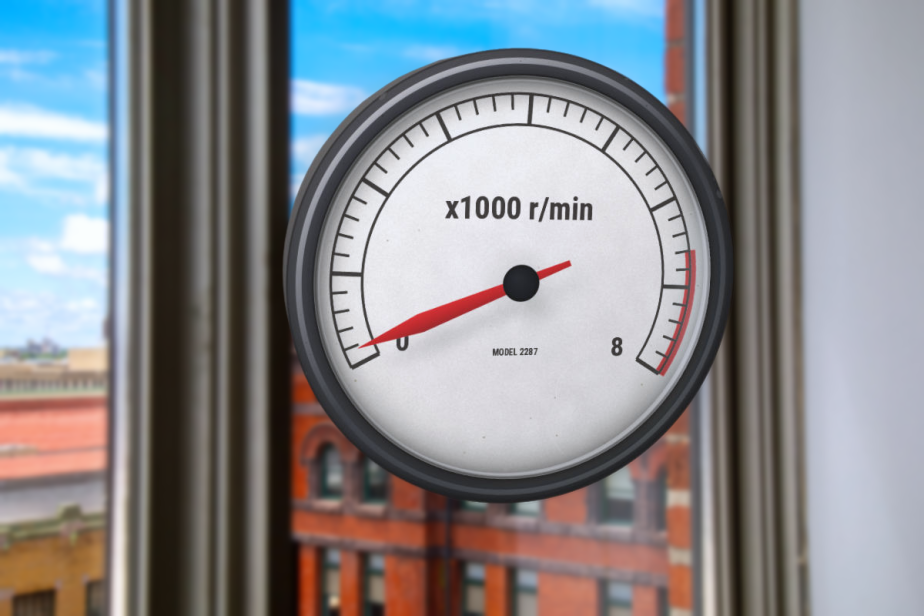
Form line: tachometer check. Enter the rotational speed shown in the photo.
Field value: 200 rpm
